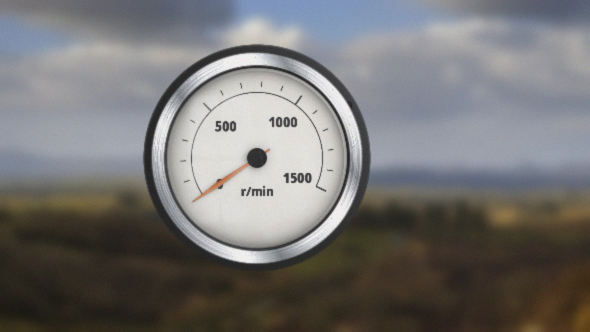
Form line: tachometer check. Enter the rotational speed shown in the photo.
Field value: 0 rpm
